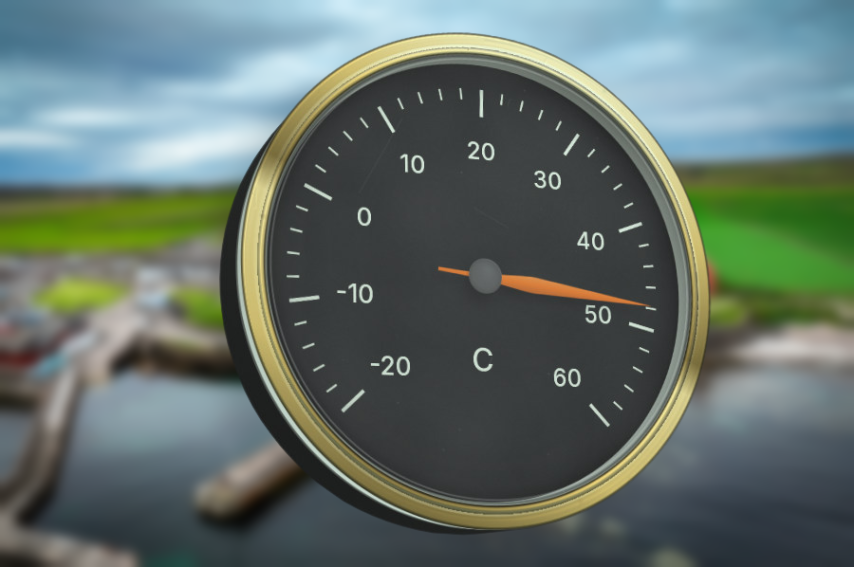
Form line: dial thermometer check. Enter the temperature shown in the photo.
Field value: 48 °C
